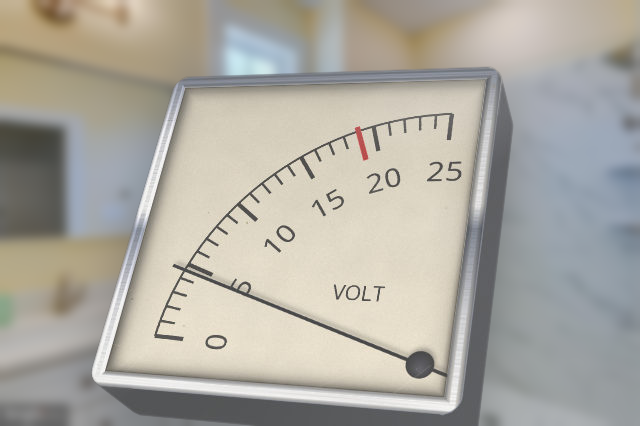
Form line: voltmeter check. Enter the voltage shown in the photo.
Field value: 4.5 V
